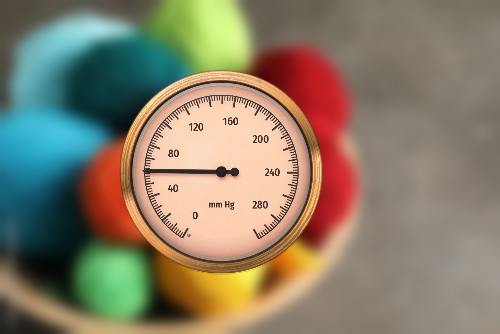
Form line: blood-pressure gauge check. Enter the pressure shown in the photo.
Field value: 60 mmHg
